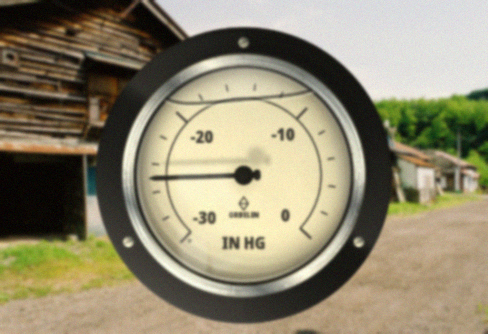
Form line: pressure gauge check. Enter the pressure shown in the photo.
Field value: -25 inHg
